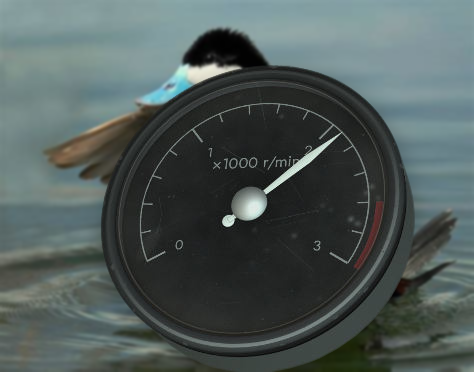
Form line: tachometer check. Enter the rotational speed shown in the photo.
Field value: 2100 rpm
